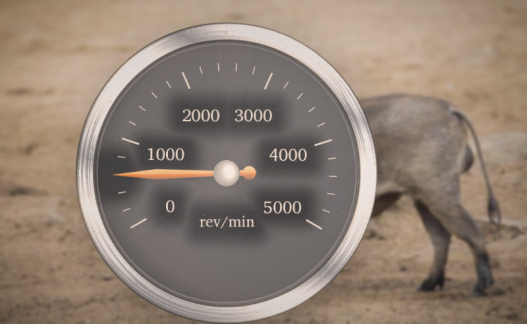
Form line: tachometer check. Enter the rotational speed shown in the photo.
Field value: 600 rpm
